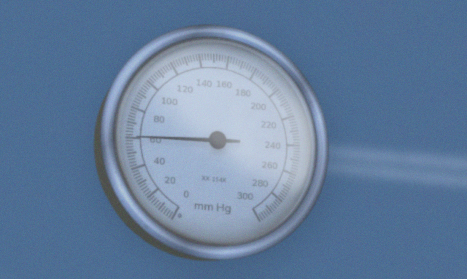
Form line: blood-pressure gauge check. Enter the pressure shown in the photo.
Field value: 60 mmHg
